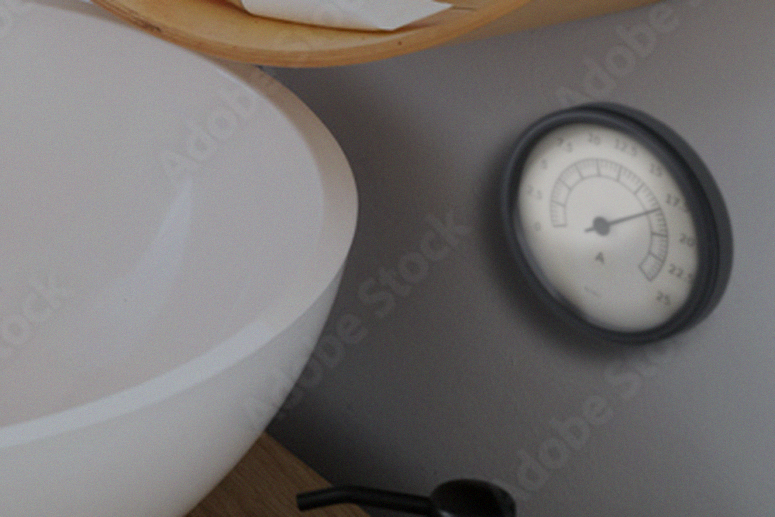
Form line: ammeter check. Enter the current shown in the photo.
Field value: 17.5 A
